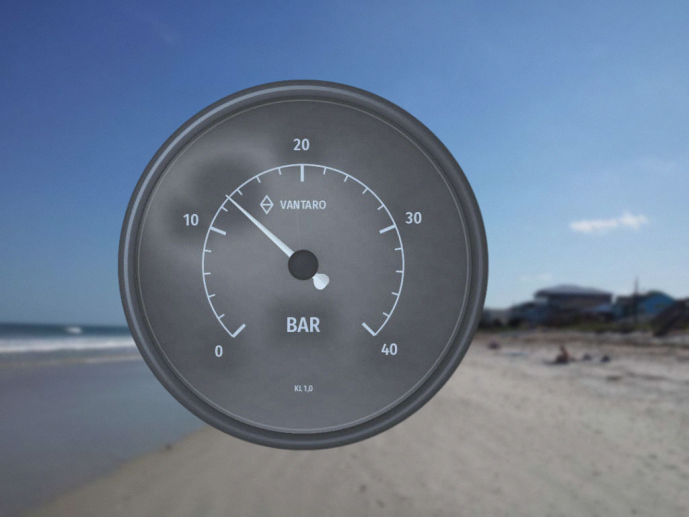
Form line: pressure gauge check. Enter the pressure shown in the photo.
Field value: 13 bar
